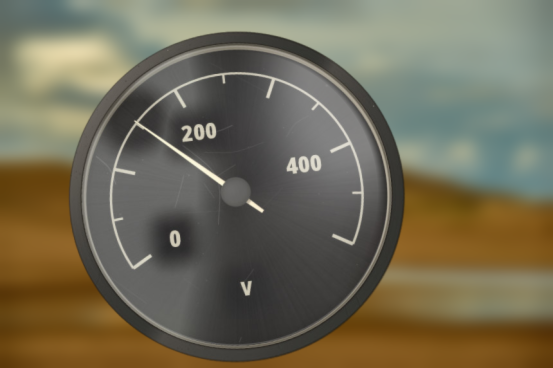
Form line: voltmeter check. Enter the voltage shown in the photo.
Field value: 150 V
